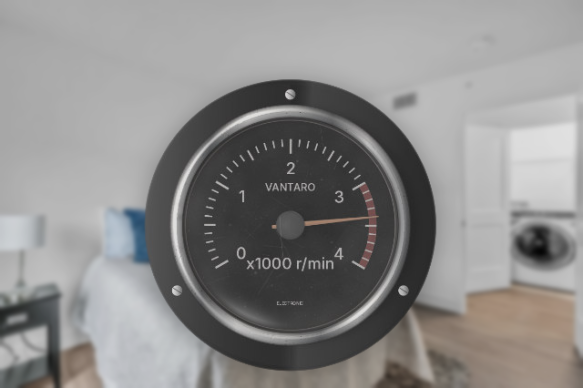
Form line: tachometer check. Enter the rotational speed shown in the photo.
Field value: 3400 rpm
